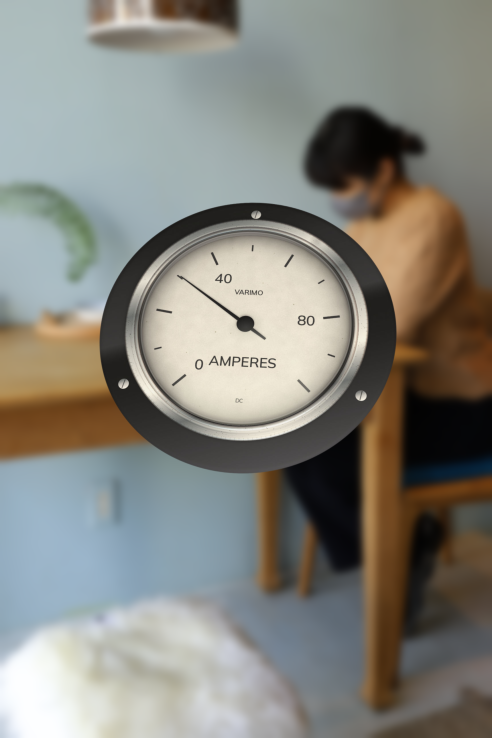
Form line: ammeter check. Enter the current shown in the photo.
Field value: 30 A
